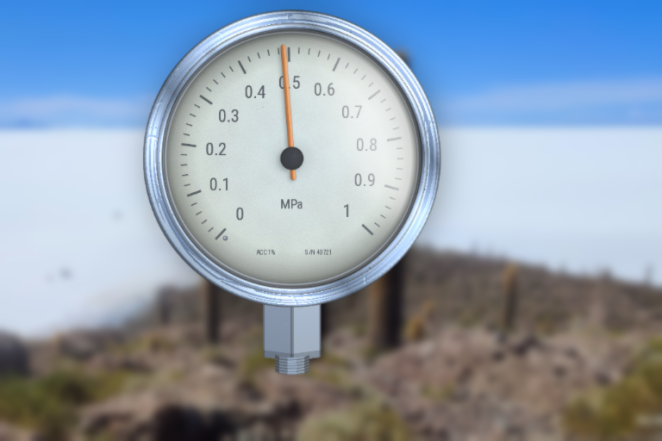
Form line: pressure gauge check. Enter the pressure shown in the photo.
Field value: 0.49 MPa
